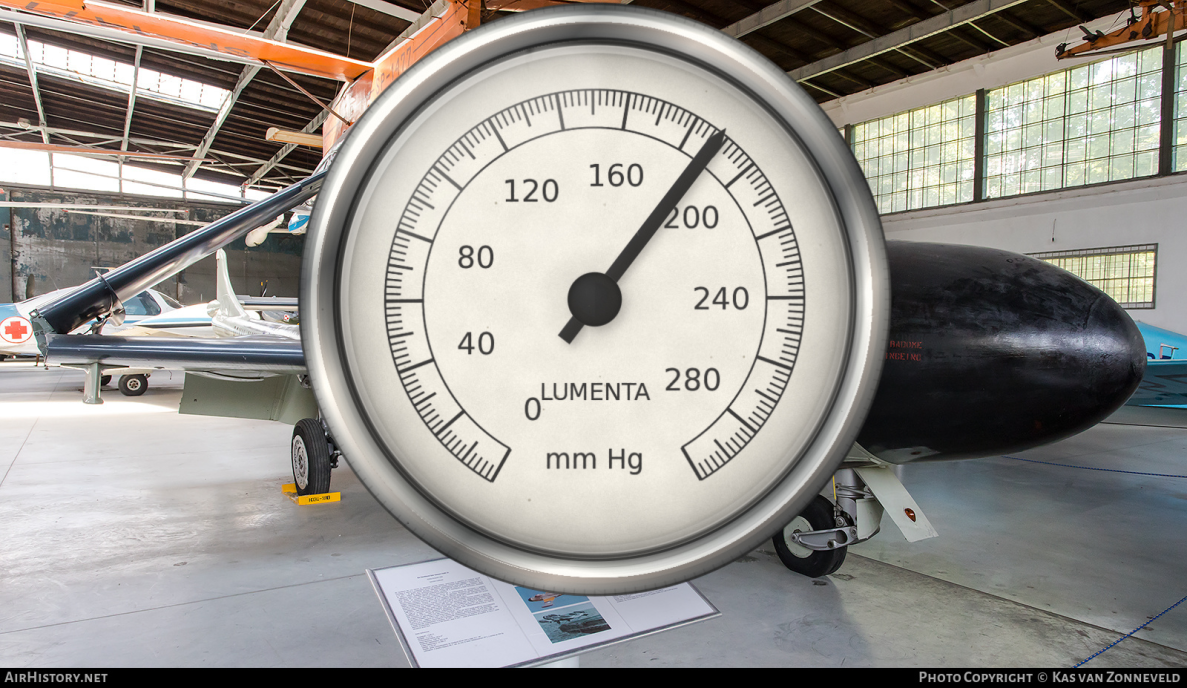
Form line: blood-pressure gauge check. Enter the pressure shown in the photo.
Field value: 188 mmHg
